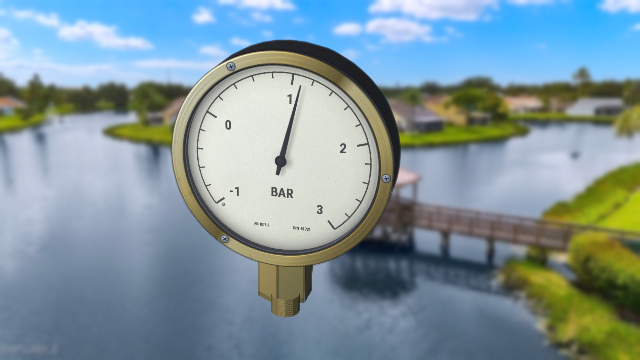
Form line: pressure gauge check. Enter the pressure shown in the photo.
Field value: 1.1 bar
